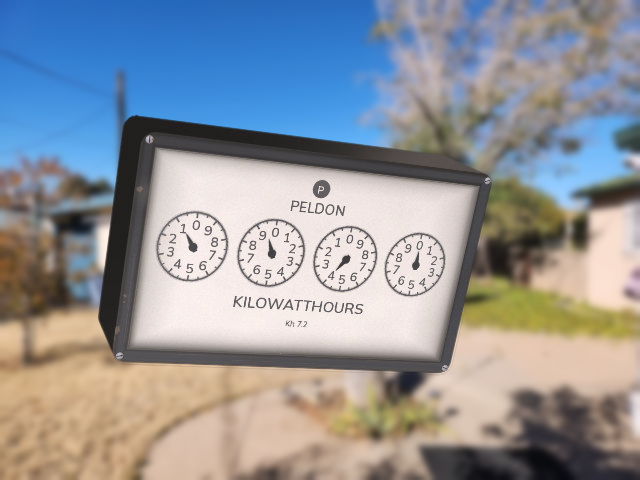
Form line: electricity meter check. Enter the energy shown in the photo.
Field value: 940 kWh
